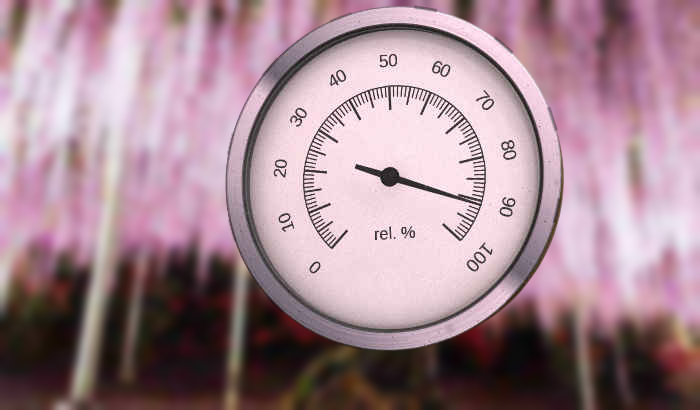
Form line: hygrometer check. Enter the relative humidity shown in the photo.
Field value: 91 %
